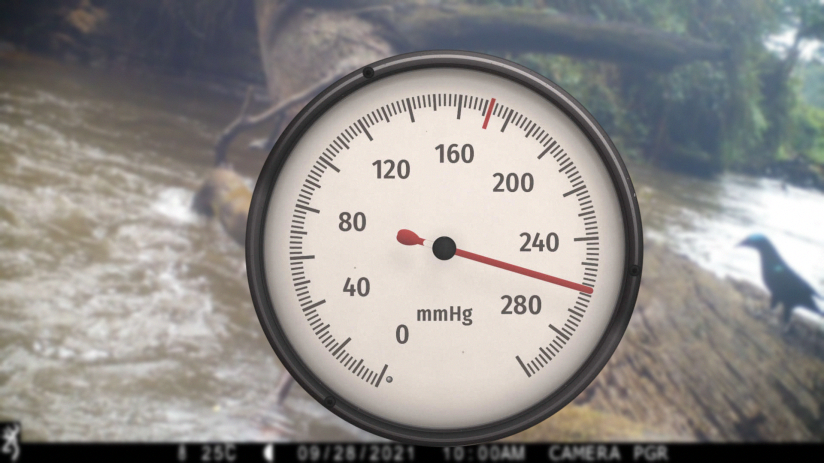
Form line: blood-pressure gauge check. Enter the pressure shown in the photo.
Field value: 260 mmHg
